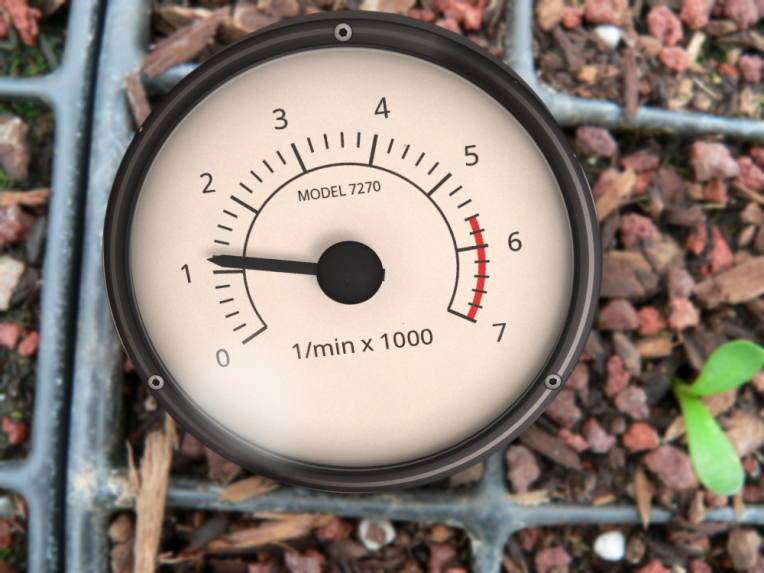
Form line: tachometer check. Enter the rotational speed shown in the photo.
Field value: 1200 rpm
